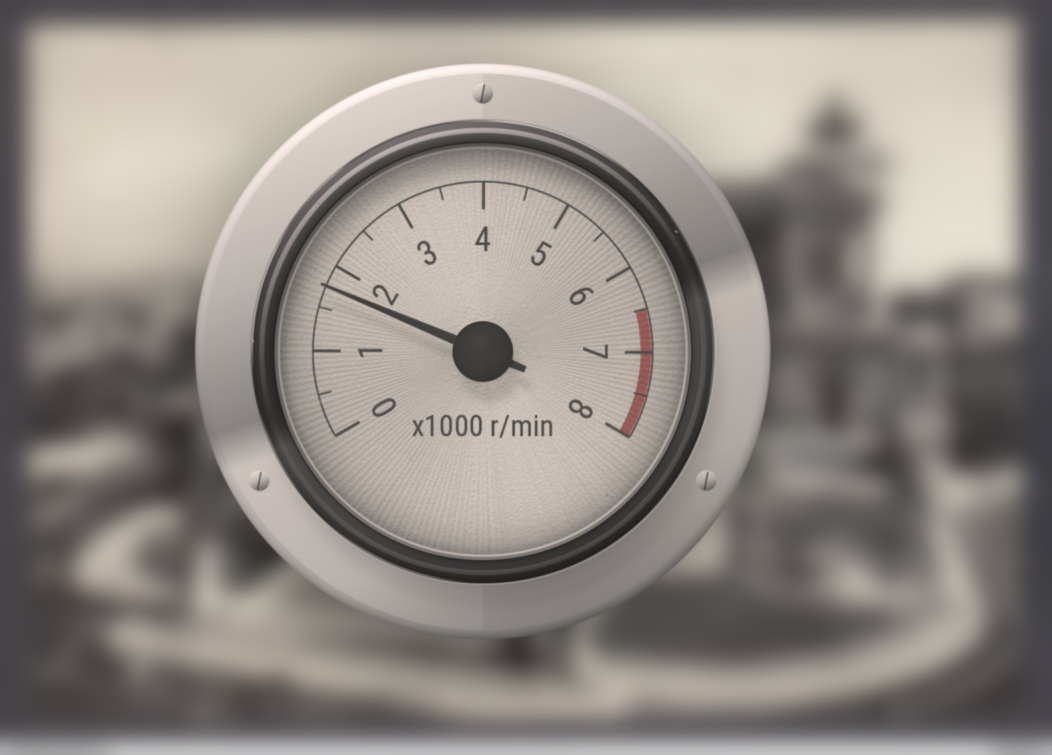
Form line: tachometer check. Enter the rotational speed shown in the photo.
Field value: 1750 rpm
